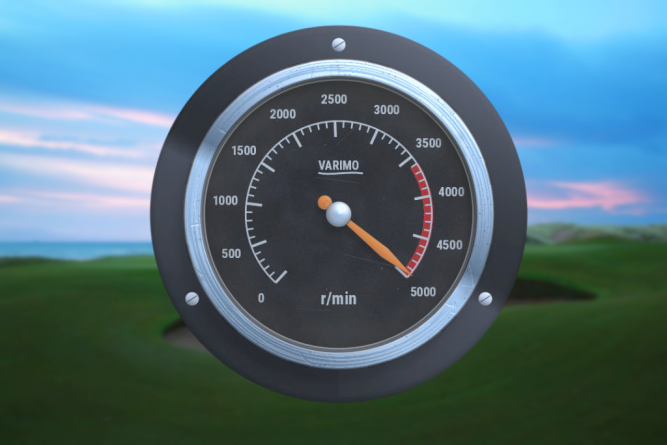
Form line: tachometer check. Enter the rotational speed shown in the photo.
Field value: 4950 rpm
